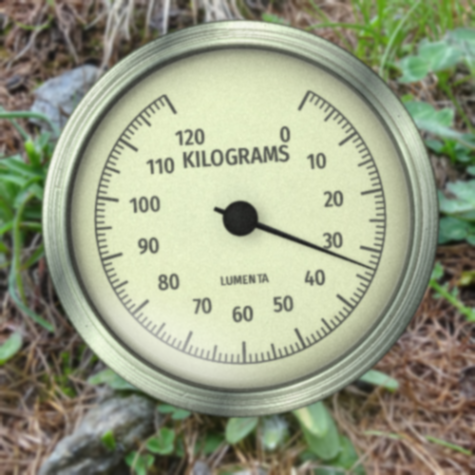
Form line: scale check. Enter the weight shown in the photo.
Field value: 33 kg
